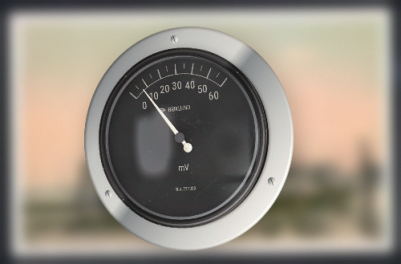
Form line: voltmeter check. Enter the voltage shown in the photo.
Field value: 7.5 mV
